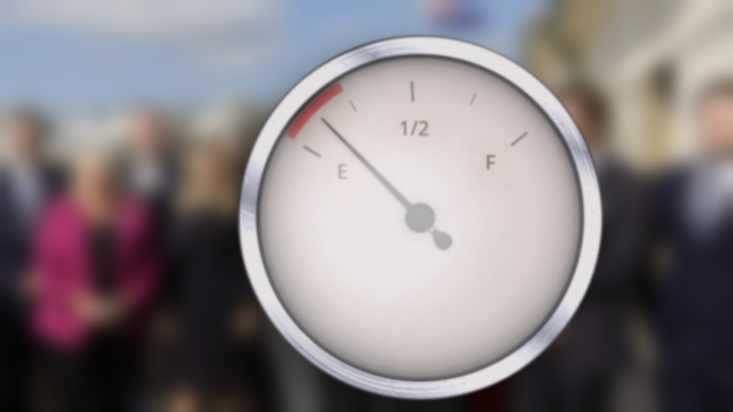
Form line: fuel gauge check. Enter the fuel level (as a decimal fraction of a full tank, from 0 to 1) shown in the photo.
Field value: 0.125
